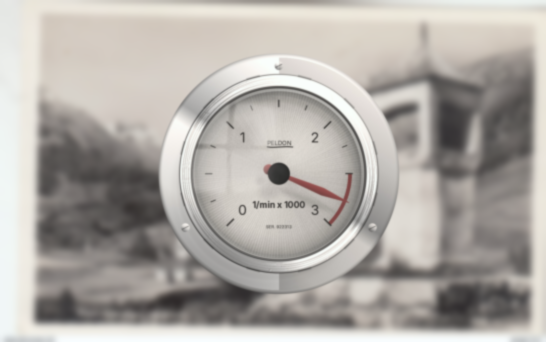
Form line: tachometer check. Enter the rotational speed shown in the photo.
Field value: 2750 rpm
